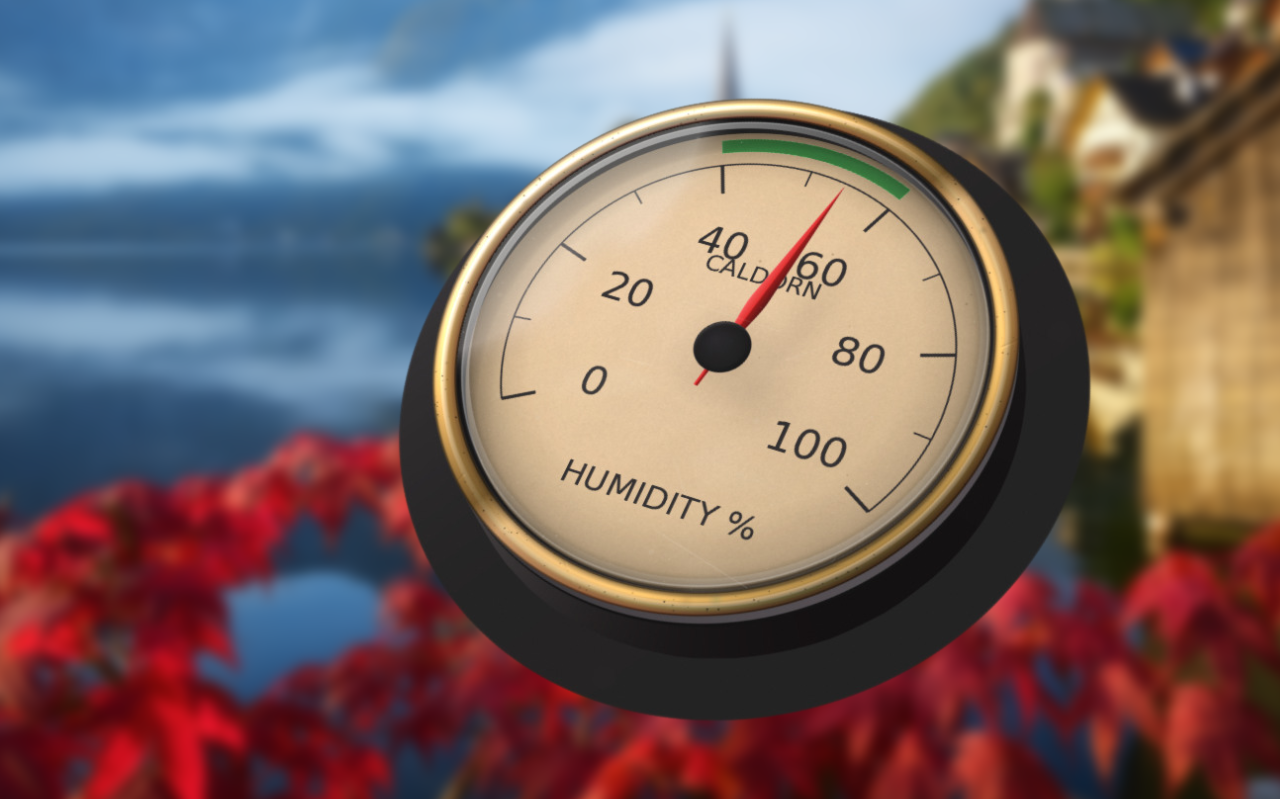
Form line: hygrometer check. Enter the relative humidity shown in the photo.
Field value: 55 %
